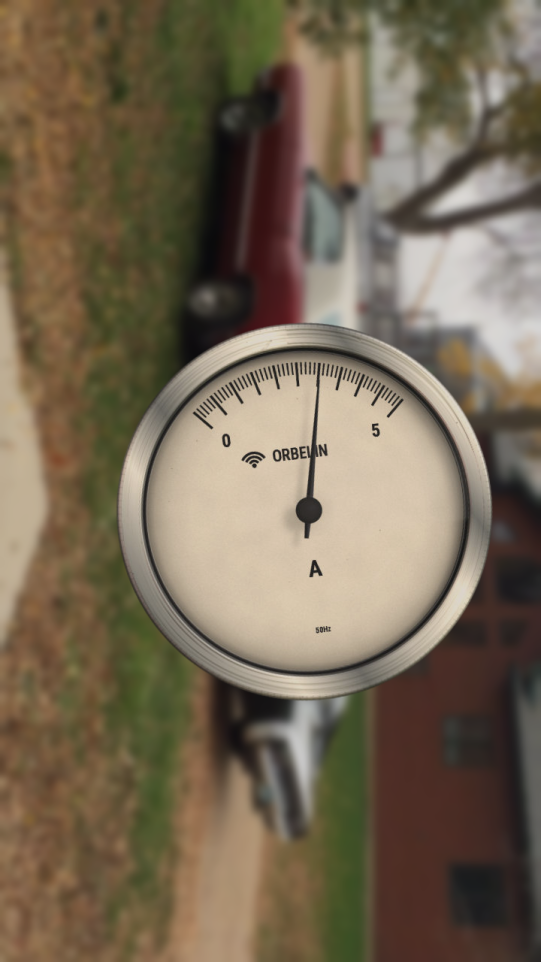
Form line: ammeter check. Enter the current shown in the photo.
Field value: 3 A
